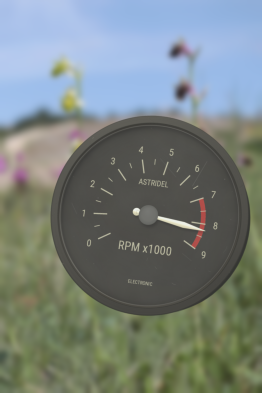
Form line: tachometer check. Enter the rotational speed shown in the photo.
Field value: 8250 rpm
